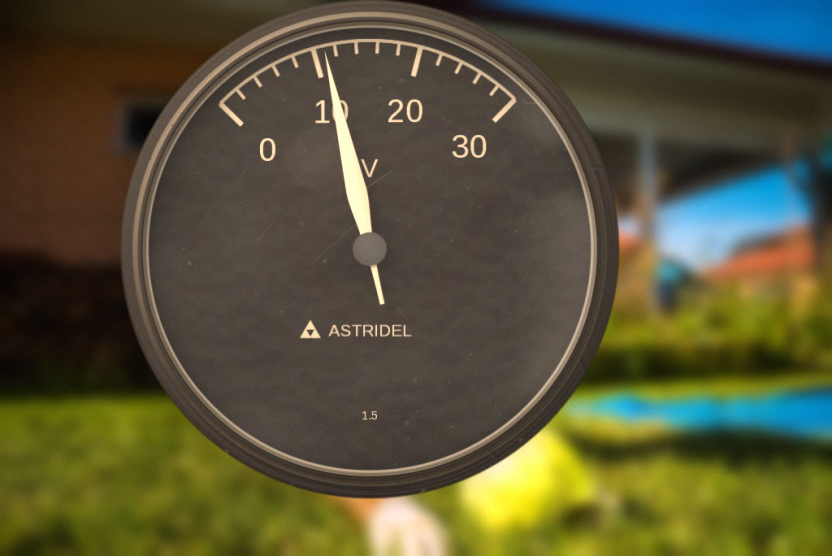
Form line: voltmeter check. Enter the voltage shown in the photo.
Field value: 11 V
